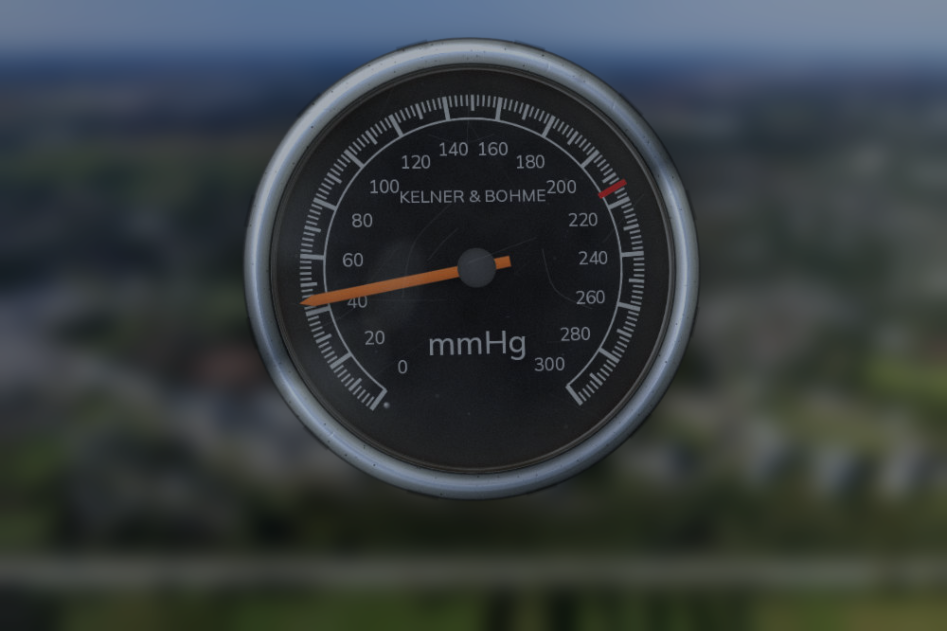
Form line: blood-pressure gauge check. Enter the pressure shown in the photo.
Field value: 44 mmHg
